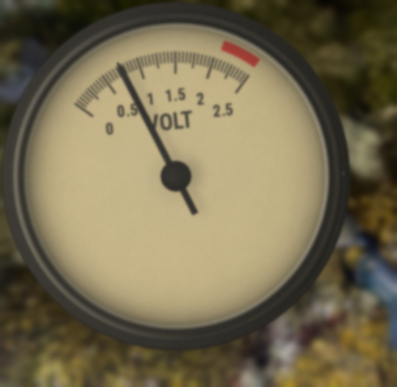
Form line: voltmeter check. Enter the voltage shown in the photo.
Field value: 0.75 V
